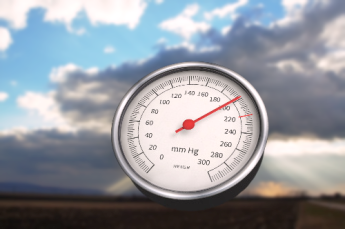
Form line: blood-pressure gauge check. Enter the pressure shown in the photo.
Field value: 200 mmHg
